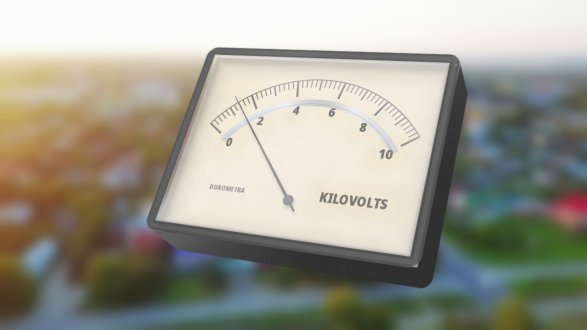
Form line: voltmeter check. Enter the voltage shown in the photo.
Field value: 1.4 kV
